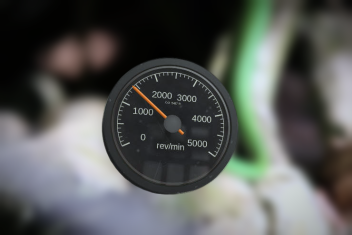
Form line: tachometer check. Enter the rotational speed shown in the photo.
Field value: 1400 rpm
